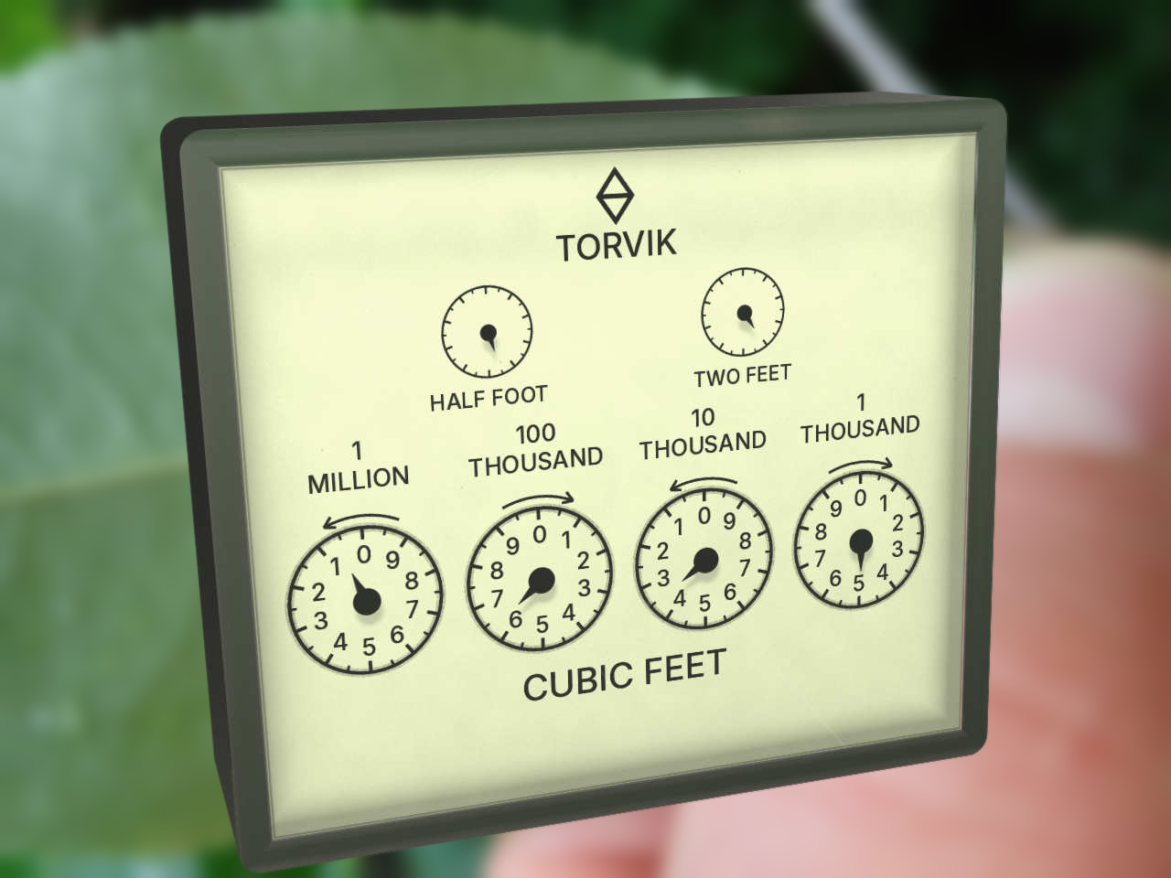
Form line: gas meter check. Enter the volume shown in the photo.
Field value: 63500 ft³
